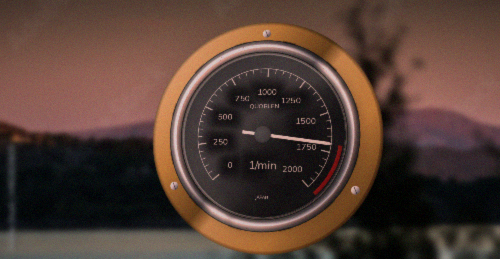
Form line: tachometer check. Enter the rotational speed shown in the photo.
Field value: 1700 rpm
